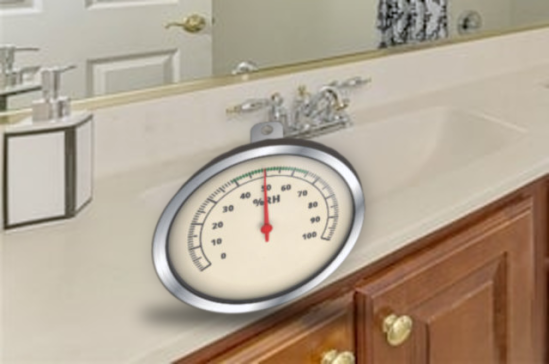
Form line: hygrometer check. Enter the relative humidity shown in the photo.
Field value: 50 %
